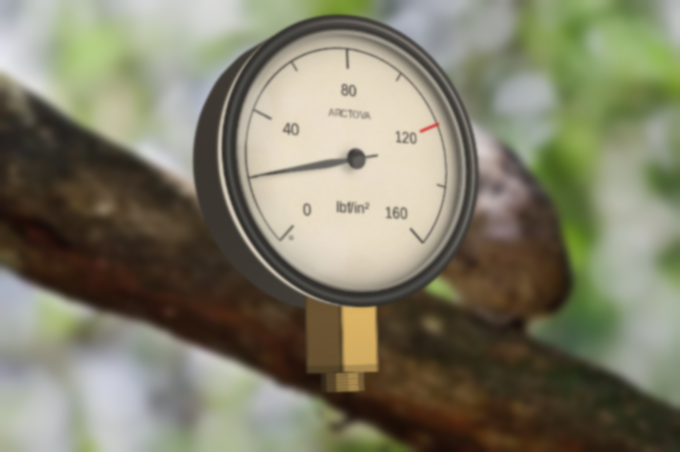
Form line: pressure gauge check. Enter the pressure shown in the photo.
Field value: 20 psi
